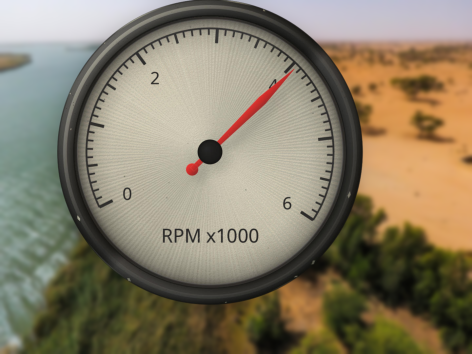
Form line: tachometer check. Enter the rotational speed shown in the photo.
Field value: 4050 rpm
